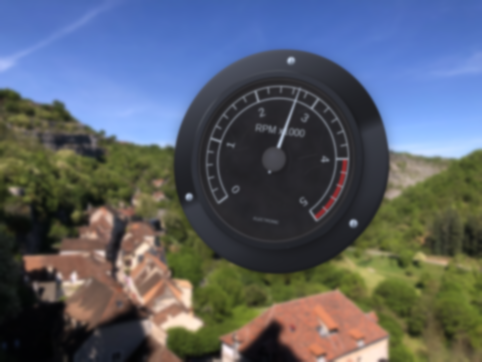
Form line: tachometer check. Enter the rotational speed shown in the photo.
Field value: 2700 rpm
